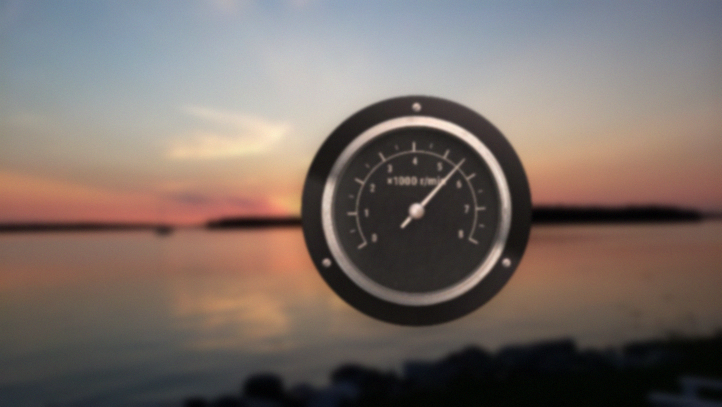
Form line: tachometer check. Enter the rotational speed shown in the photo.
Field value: 5500 rpm
